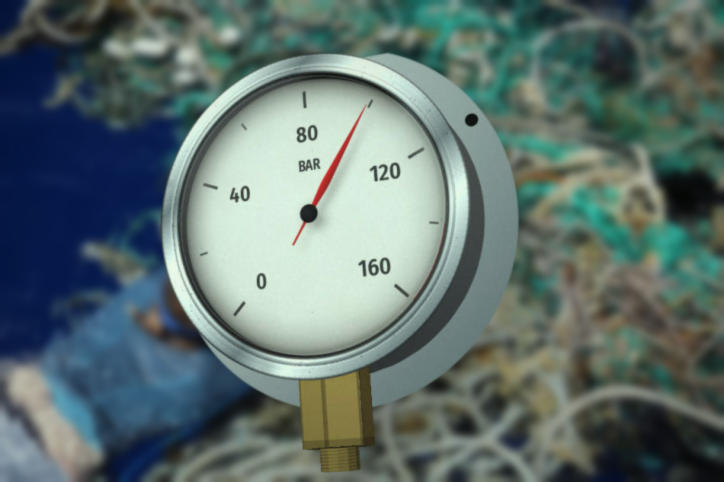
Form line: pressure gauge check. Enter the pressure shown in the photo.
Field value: 100 bar
